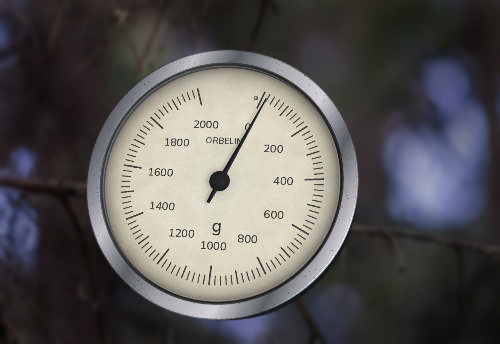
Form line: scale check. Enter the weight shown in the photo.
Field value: 20 g
